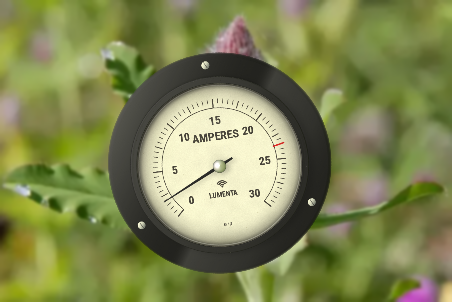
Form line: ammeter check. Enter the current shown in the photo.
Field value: 2 A
